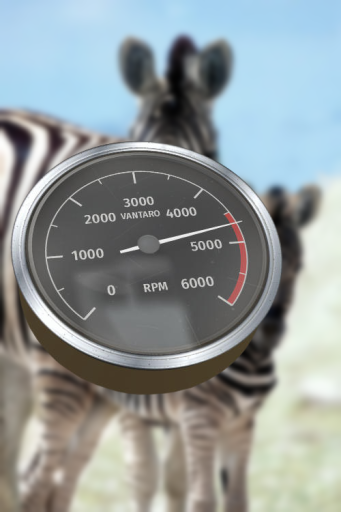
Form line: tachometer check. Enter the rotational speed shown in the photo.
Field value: 4750 rpm
